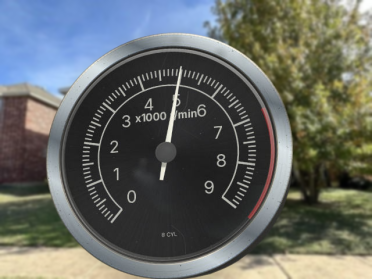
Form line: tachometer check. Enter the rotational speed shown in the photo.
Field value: 5000 rpm
